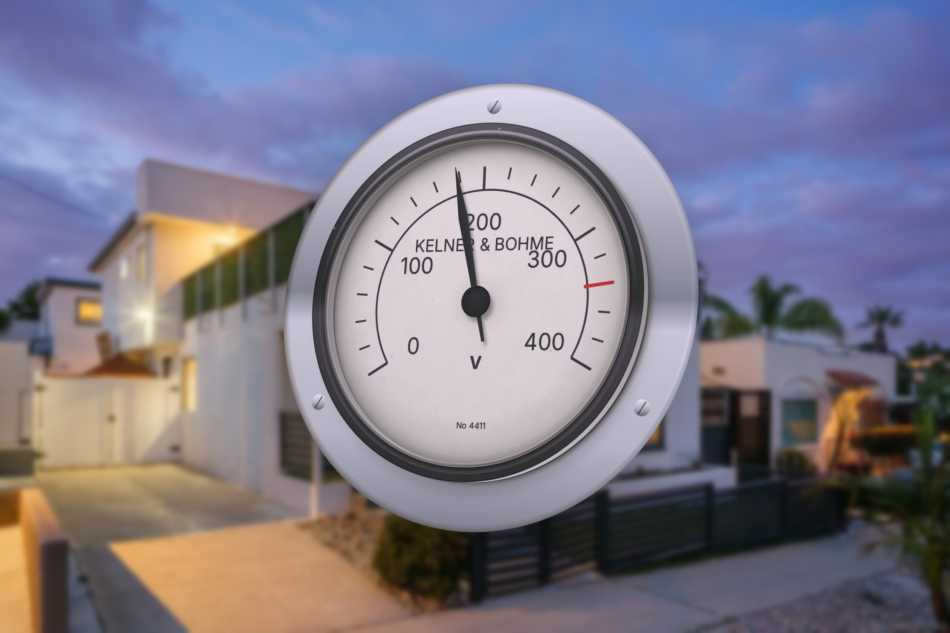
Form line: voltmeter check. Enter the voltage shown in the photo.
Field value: 180 V
